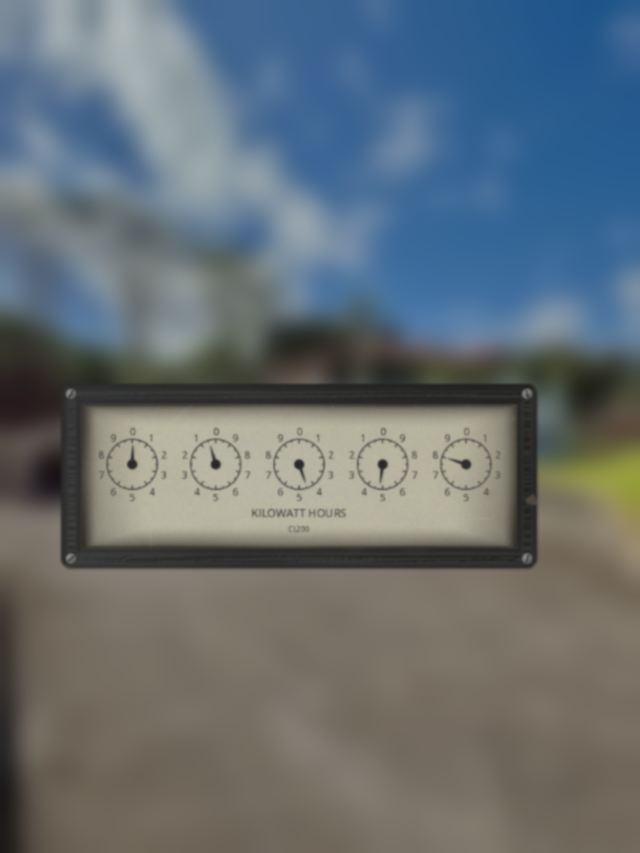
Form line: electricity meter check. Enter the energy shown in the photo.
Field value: 448 kWh
